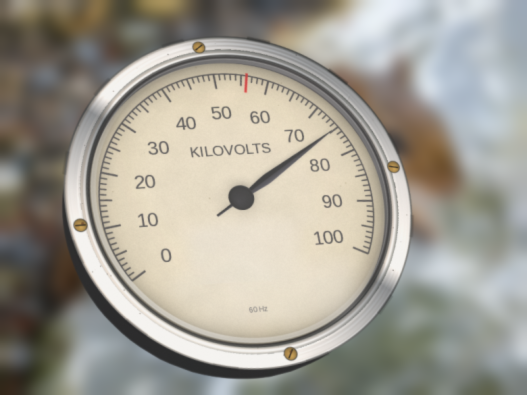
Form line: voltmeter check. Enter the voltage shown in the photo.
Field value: 75 kV
